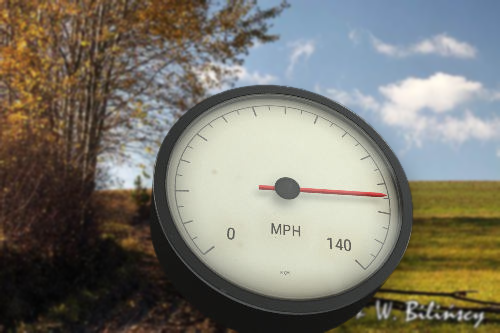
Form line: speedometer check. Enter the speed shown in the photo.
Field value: 115 mph
